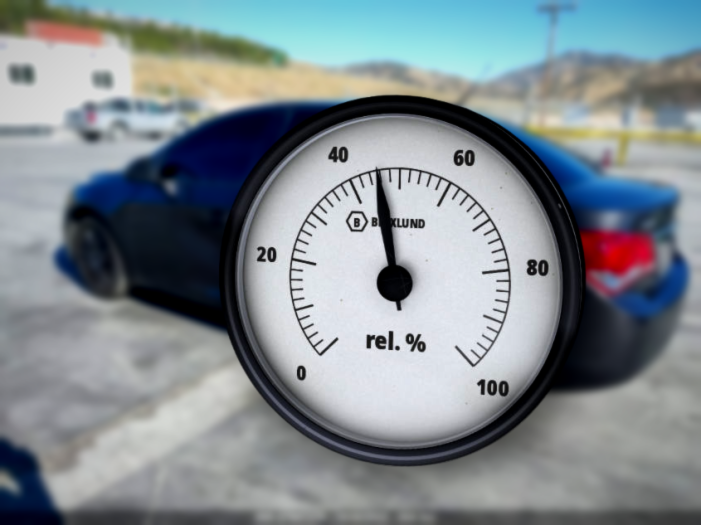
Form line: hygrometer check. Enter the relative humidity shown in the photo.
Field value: 46 %
